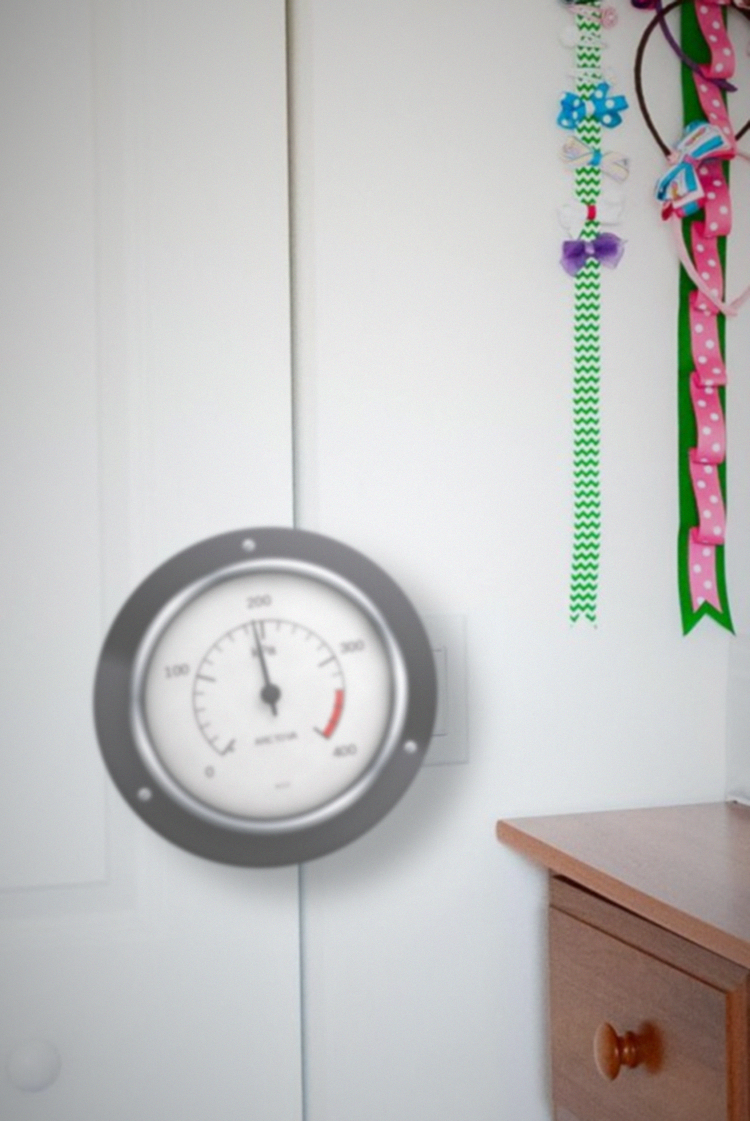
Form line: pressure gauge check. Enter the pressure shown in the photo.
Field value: 190 kPa
